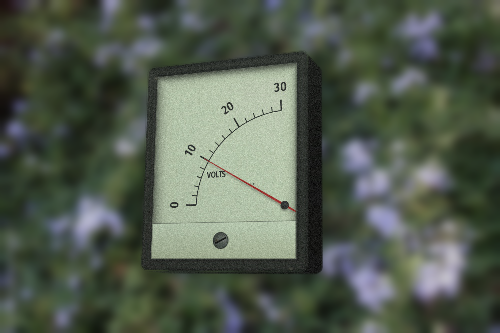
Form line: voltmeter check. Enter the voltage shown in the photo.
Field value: 10 V
